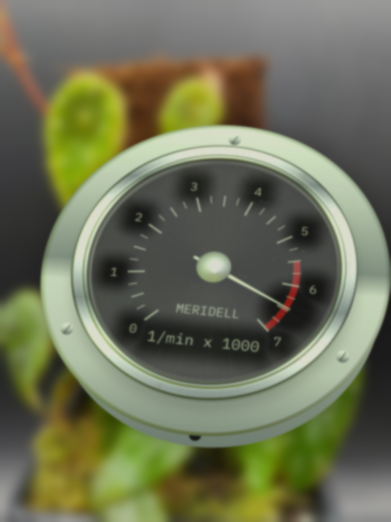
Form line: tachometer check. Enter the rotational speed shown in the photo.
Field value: 6500 rpm
